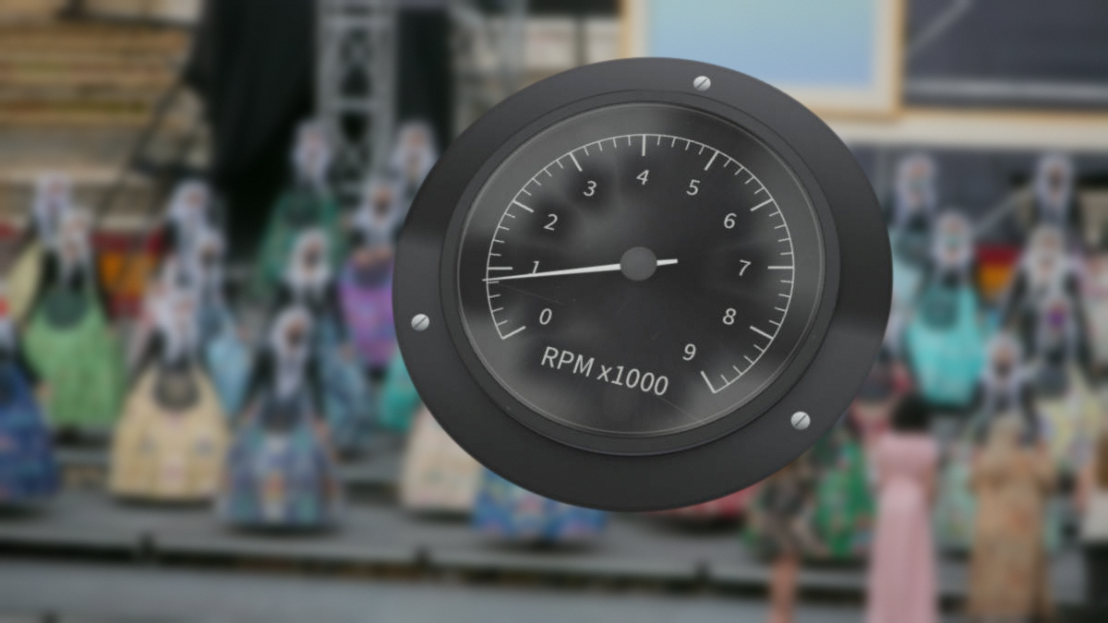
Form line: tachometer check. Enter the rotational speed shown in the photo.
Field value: 800 rpm
